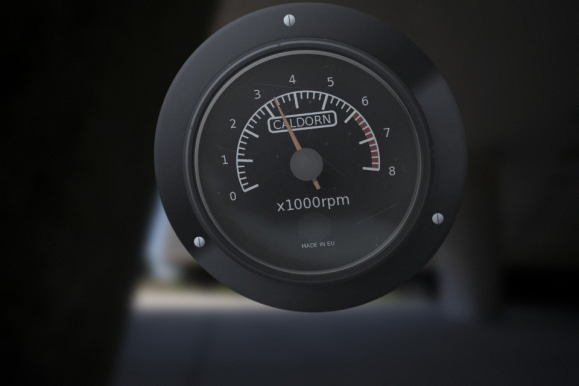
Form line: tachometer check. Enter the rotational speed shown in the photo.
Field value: 3400 rpm
